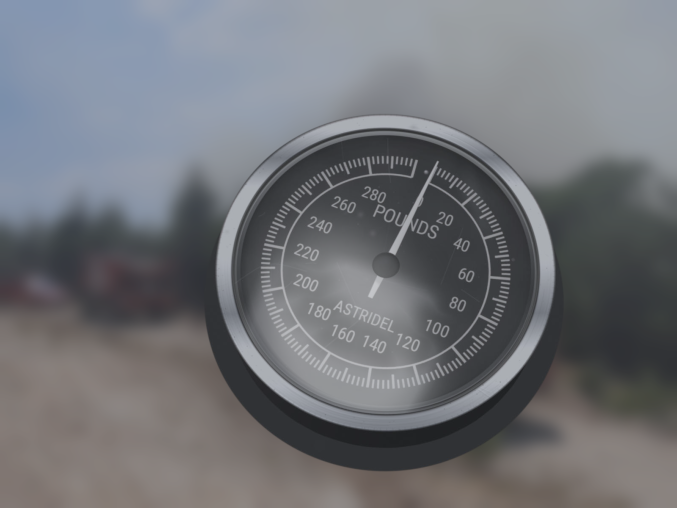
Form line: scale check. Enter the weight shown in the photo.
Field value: 0 lb
